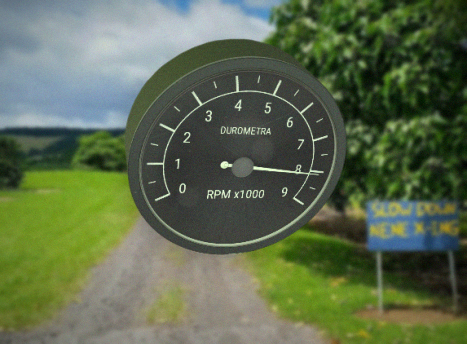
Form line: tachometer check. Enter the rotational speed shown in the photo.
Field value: 8000 rpm
